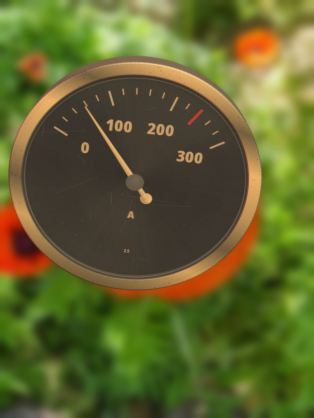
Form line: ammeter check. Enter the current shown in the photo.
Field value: 60 A
